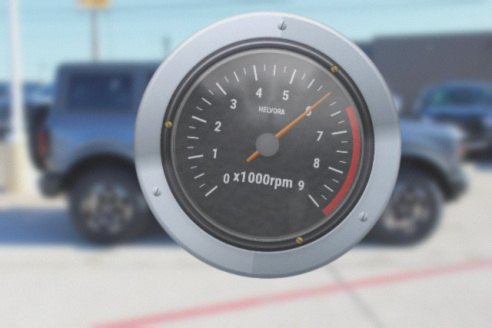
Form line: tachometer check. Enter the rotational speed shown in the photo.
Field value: 6000 rpm
